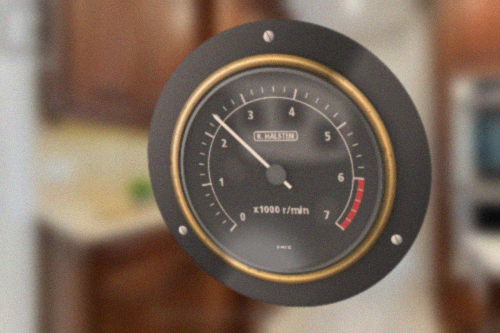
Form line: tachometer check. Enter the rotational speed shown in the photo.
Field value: 2400 rpm
